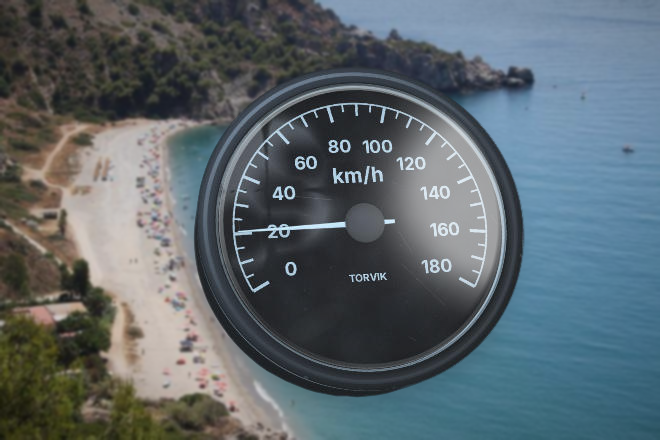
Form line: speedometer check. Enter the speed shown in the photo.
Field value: 20 km/h
